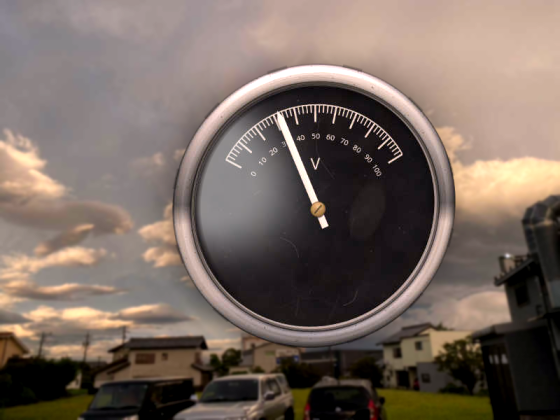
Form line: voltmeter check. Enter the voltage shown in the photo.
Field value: 32 V
